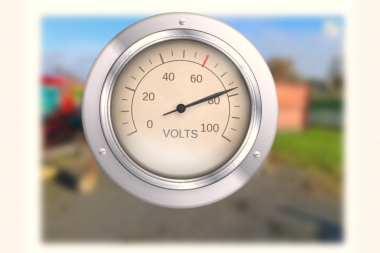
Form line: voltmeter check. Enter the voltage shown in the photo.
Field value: 77.5 V
